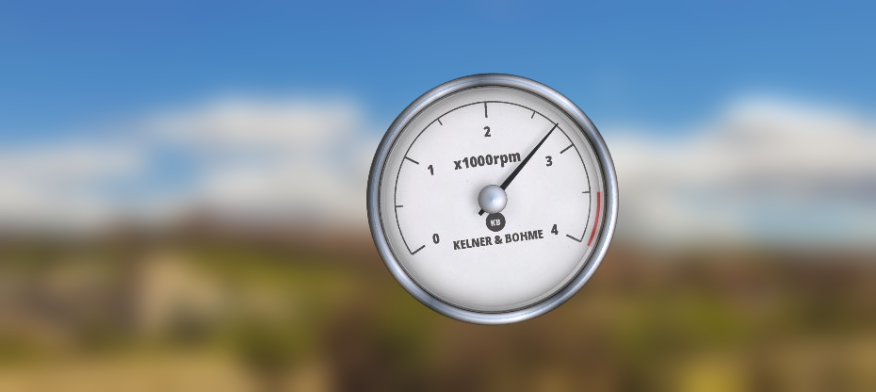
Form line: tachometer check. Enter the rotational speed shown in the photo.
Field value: 2750 rpm
